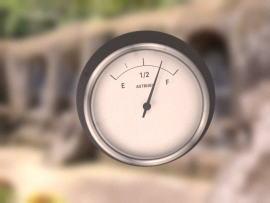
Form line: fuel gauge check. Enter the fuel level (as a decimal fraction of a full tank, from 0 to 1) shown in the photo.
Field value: 0.75
